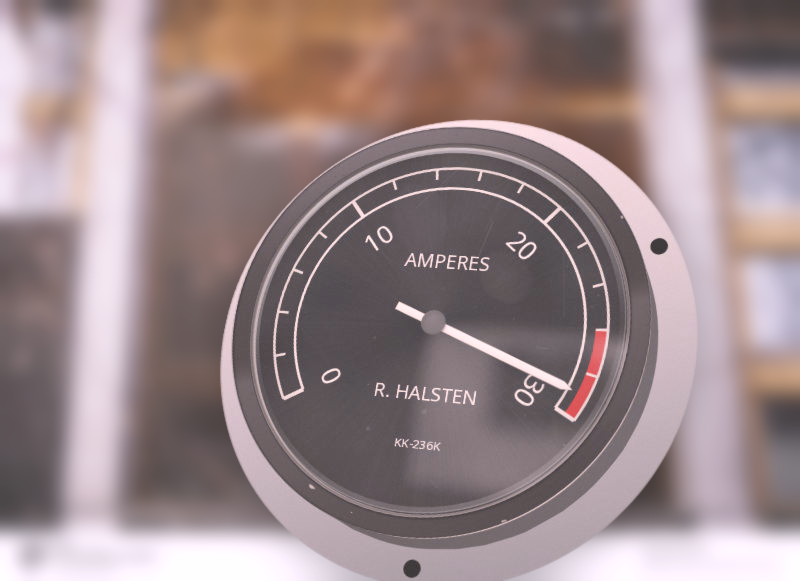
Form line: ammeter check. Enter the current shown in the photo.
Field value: 29 A
